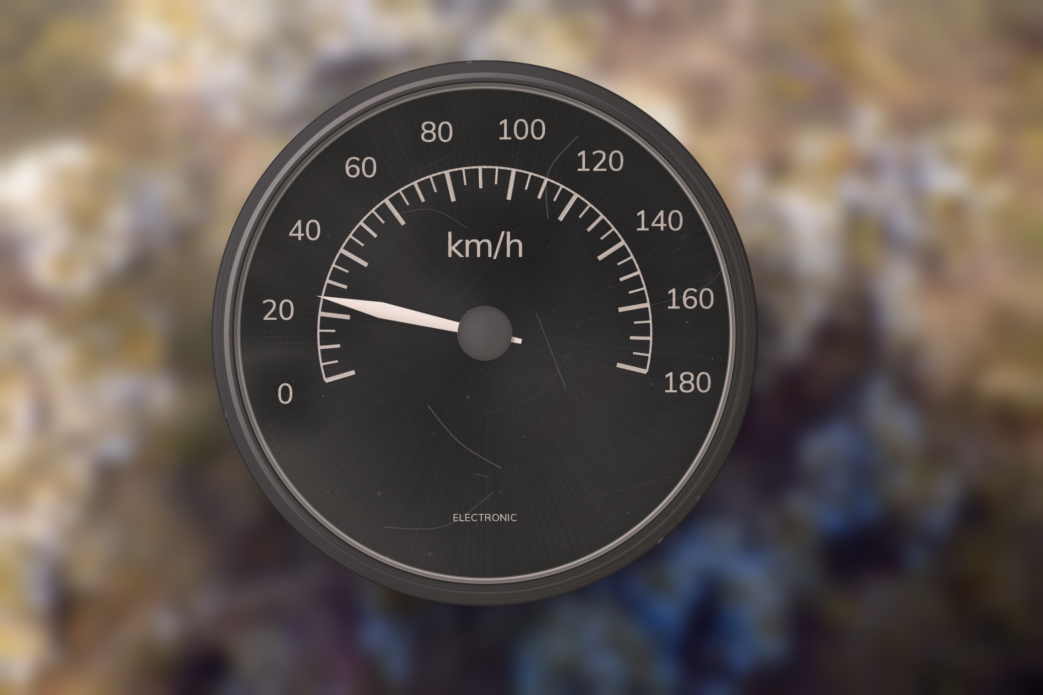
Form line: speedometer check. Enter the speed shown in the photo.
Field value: 25 km/h
